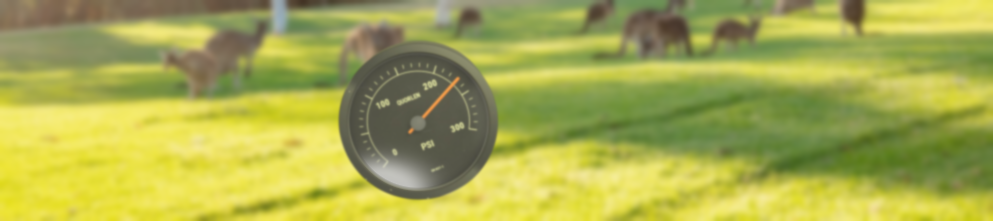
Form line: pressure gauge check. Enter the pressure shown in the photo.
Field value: 230 psi
